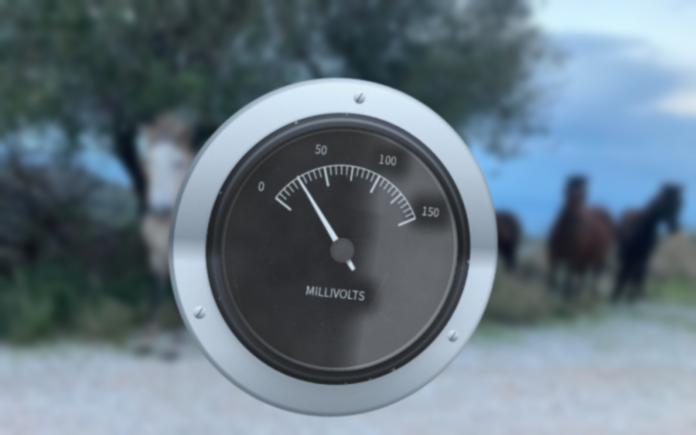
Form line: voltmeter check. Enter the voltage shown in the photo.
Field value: 25 mV
